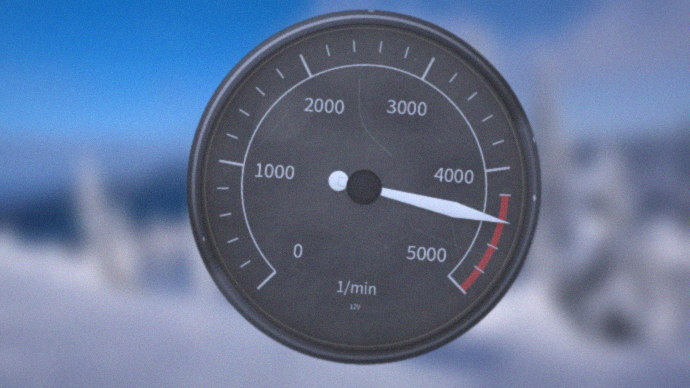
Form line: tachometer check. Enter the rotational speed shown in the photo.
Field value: 4400 rpm
